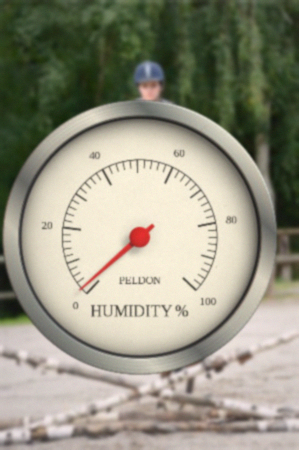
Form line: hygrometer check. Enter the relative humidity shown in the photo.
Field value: 2 %
